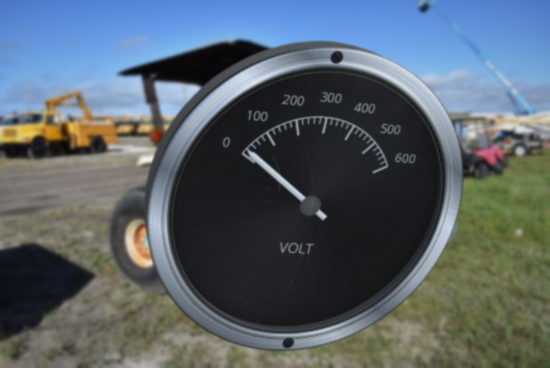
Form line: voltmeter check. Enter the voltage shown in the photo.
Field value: 20 V
